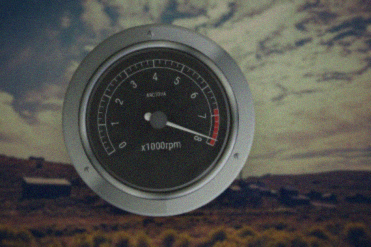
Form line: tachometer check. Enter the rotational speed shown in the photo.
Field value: 7800 rpm
